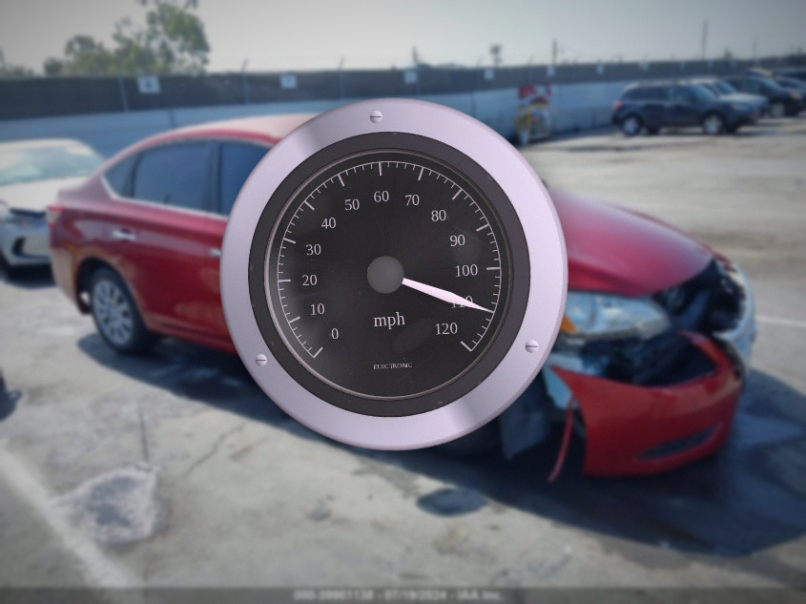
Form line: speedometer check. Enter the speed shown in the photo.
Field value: 110 mph
